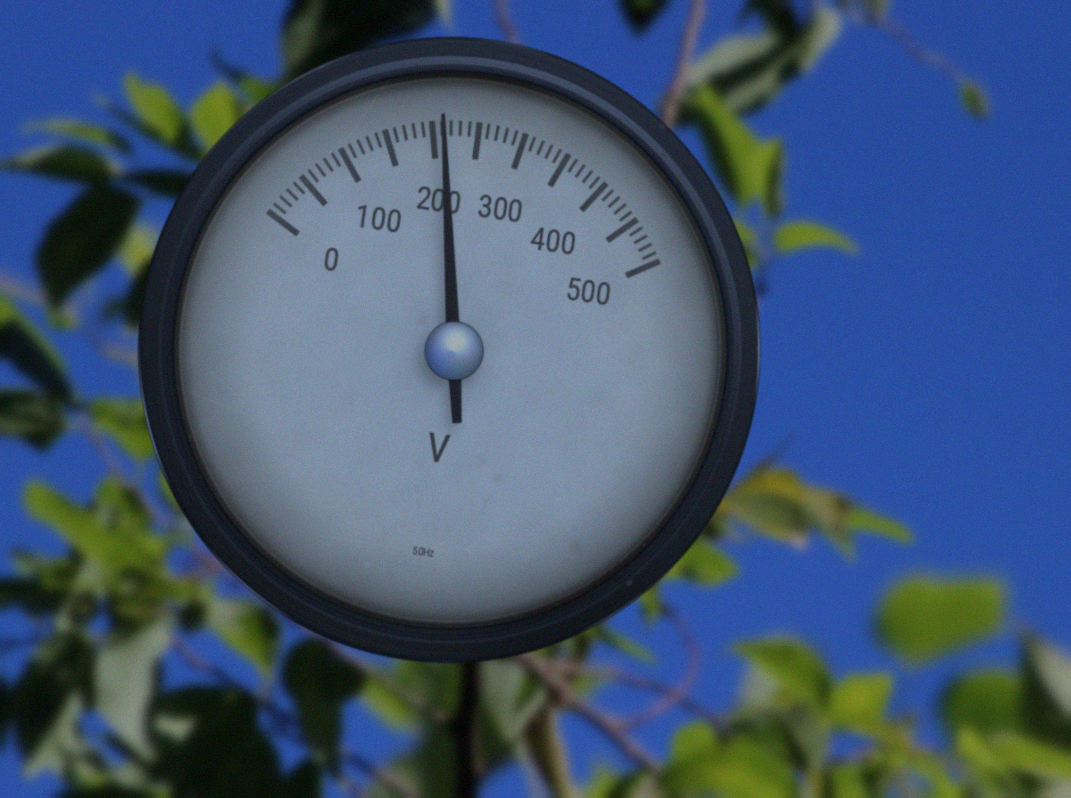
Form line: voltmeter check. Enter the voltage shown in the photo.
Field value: 210 V
